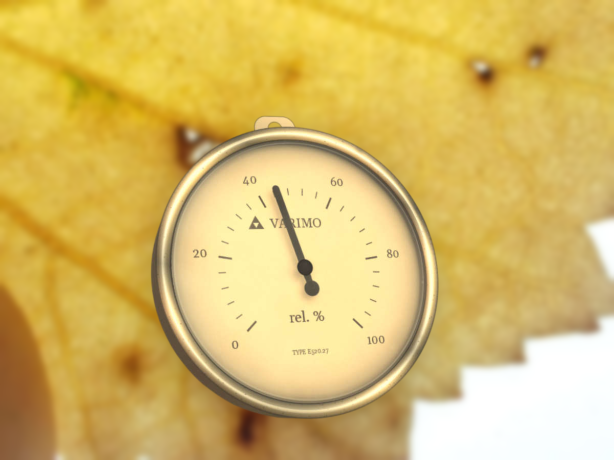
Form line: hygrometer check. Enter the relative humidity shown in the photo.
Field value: 44 %
